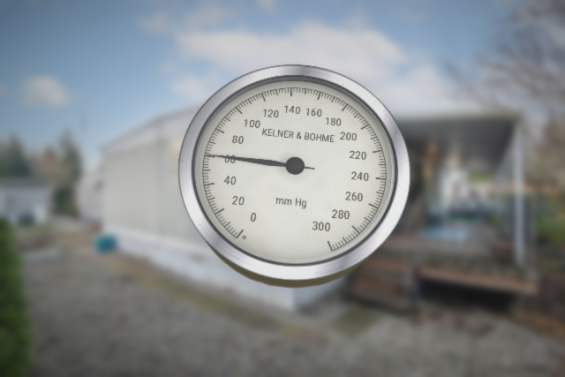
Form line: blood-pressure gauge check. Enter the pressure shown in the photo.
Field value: 60 mmHg
